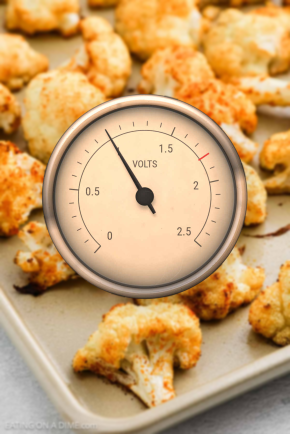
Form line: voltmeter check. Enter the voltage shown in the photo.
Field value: 1 V
